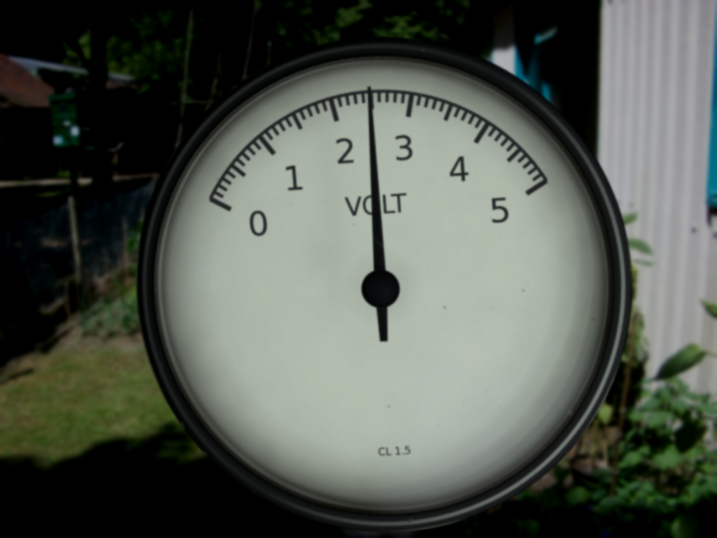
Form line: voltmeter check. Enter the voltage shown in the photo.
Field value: 2.5 V
